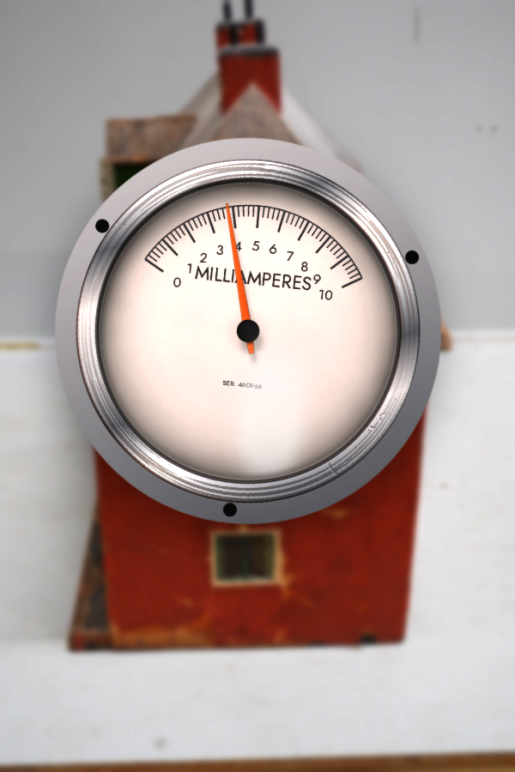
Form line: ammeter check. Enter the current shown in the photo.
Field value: 3.8 mA
